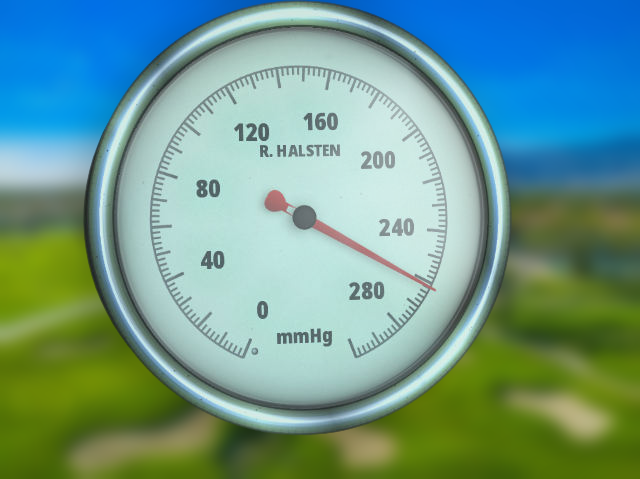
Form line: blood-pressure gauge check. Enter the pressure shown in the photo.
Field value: 262 mmHg
